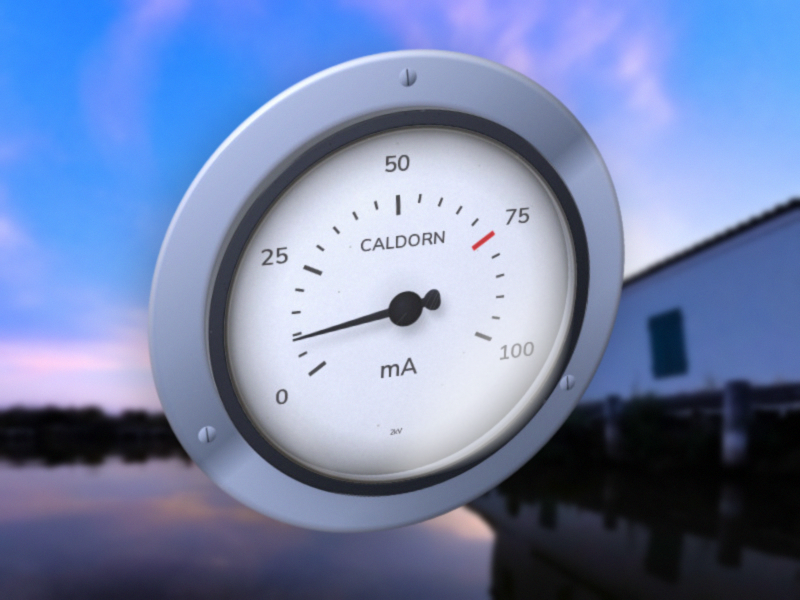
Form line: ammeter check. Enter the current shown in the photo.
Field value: 10 mA
